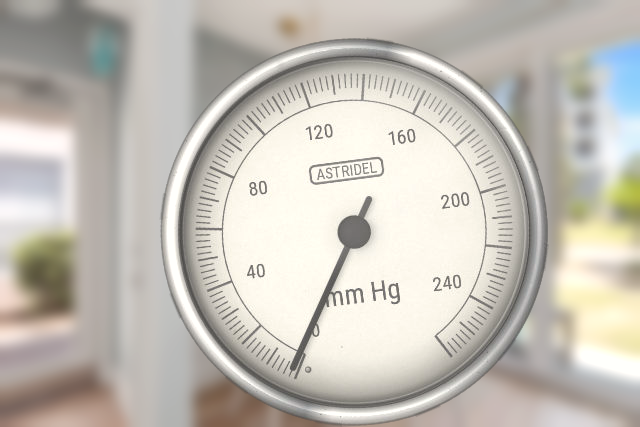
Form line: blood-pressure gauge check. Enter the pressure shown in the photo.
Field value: 2 mmHg
